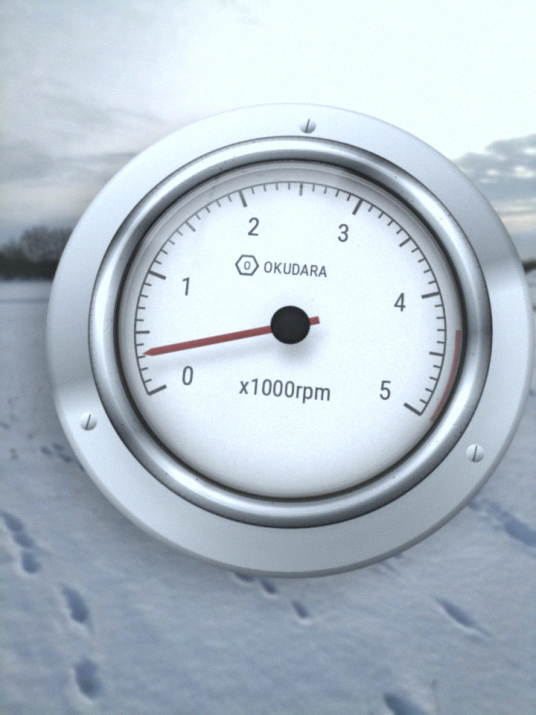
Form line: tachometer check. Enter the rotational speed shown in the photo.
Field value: 300 rpm
